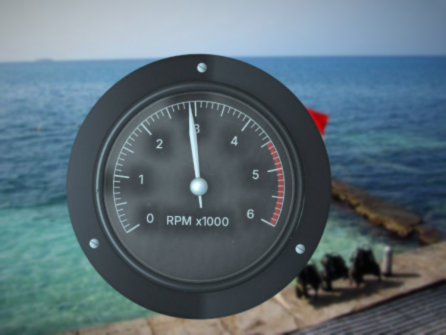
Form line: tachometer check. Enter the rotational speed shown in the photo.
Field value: 2900 rpm
